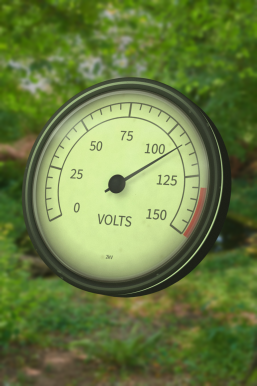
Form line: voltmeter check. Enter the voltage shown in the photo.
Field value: 110 V
